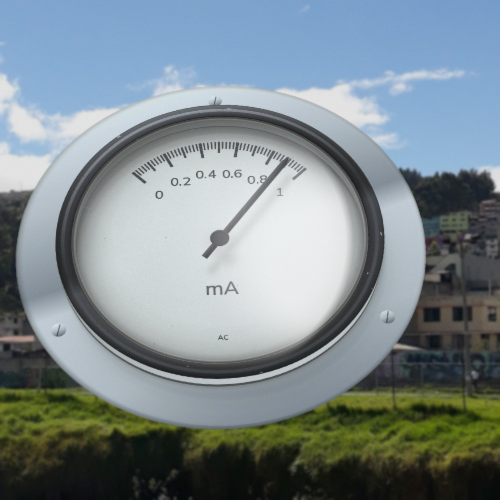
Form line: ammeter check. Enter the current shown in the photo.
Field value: 0.9 mA
